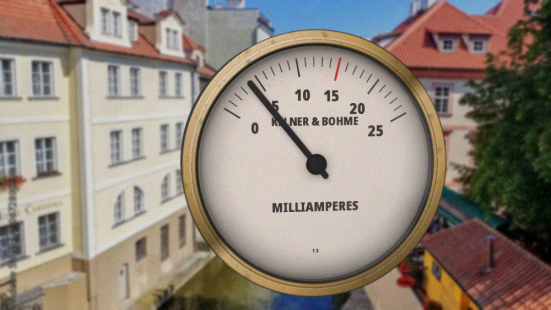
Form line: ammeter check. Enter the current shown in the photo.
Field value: 4 mA
